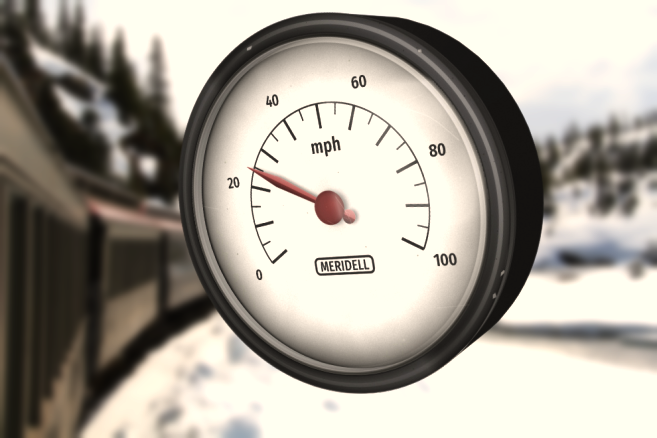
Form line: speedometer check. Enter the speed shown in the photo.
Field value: 25 mph
